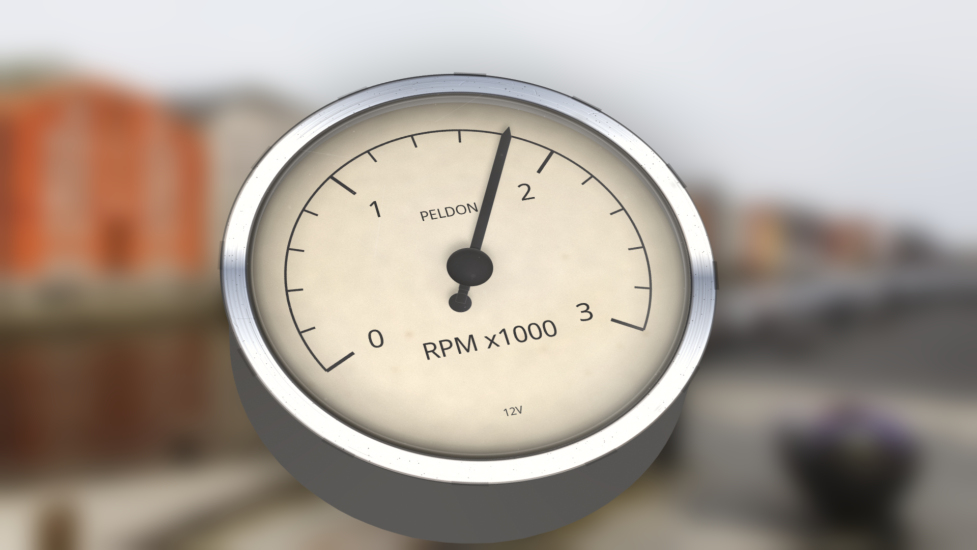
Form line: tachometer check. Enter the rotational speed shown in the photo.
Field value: 1800 rpm
